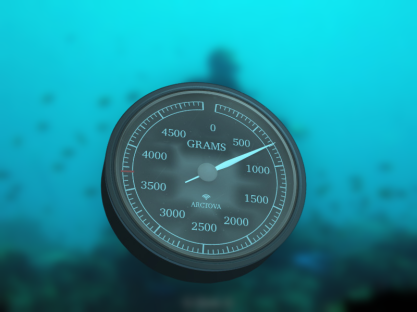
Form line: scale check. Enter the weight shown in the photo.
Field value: 750 g
